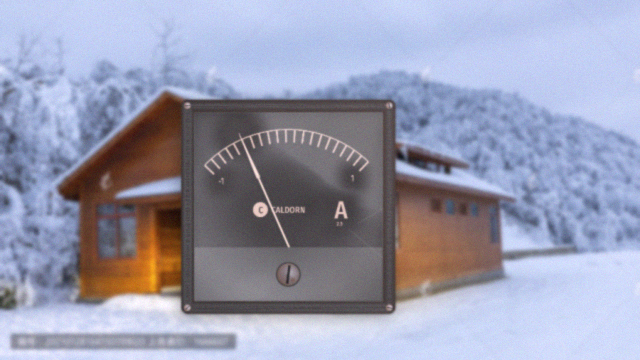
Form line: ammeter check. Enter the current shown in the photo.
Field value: -0.5 A
